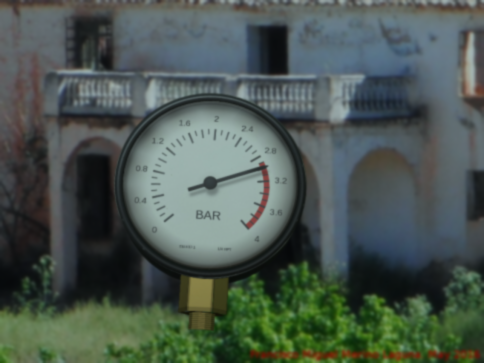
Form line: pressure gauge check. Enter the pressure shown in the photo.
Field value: 3 bar
